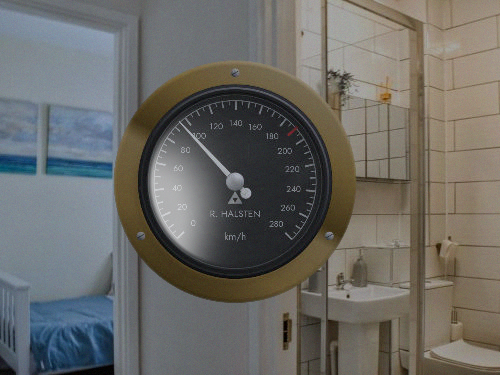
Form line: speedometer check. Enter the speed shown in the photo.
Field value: 95 km/h
